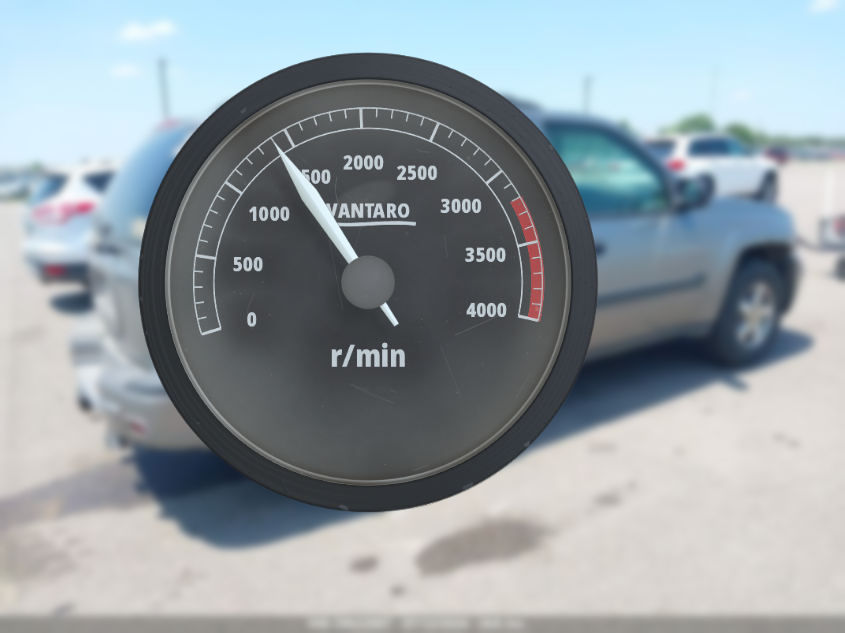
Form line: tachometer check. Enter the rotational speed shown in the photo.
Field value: 1400 rpm
